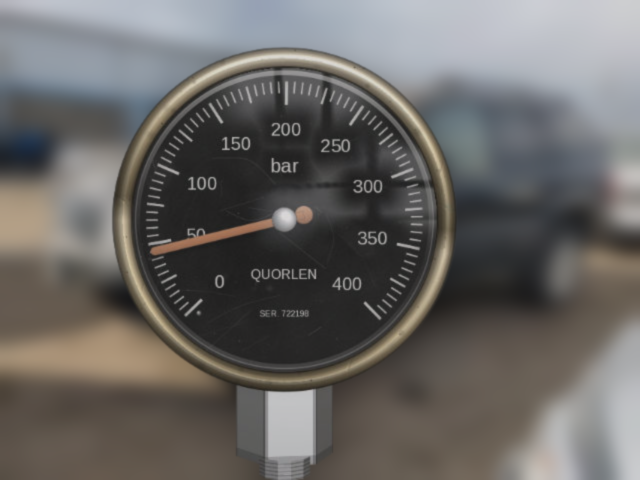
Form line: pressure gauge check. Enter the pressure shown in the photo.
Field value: 45 bar
